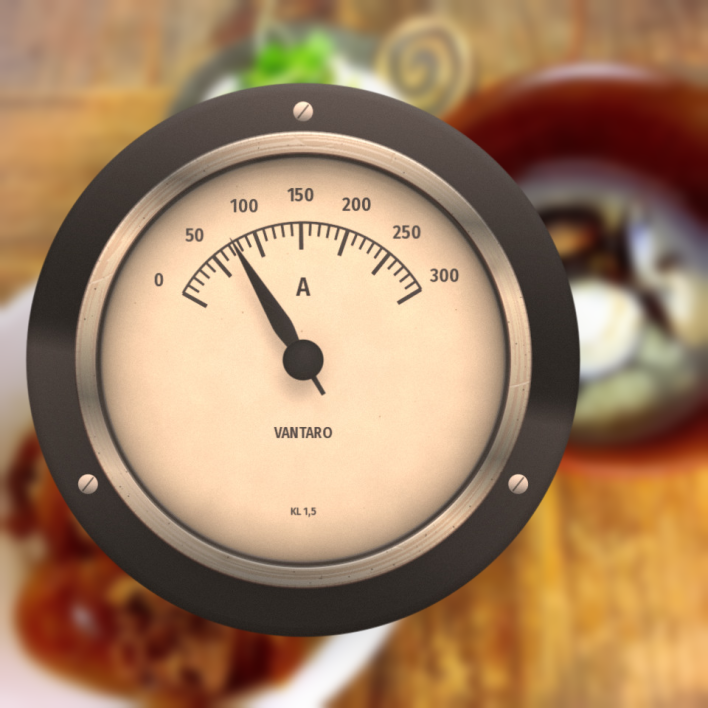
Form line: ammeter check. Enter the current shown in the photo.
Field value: 75 A
